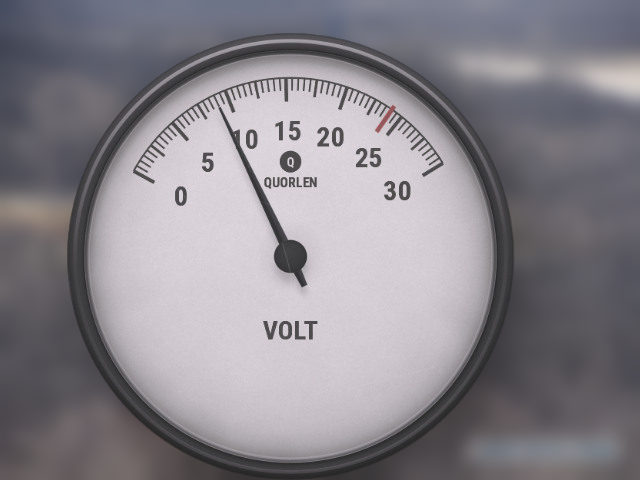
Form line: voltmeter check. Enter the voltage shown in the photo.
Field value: 9 V
